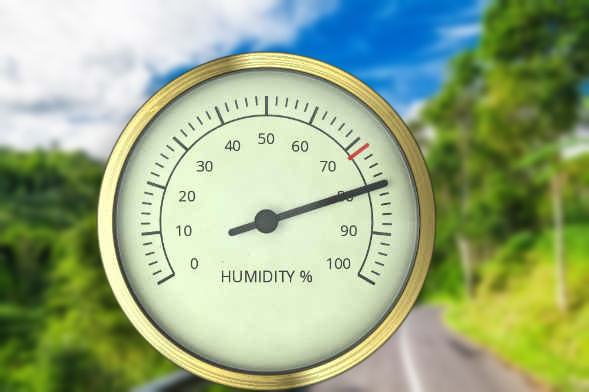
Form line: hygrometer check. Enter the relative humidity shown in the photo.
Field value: 80 %
